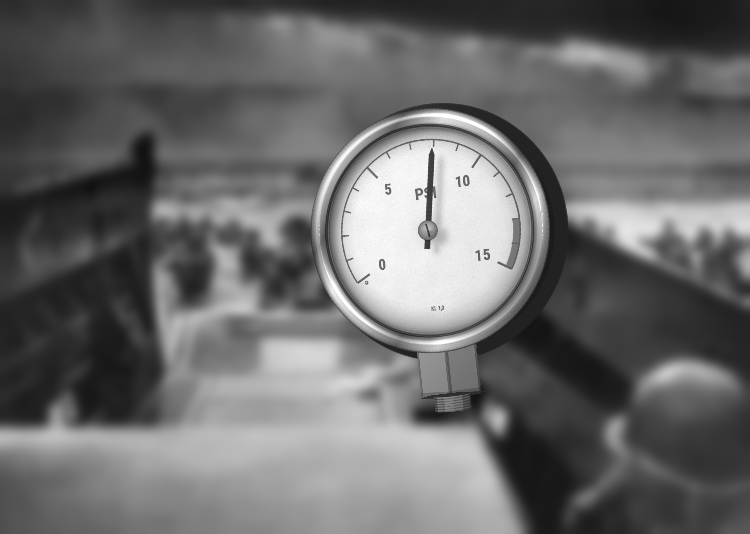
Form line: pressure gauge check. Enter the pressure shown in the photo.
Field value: 8 psi
